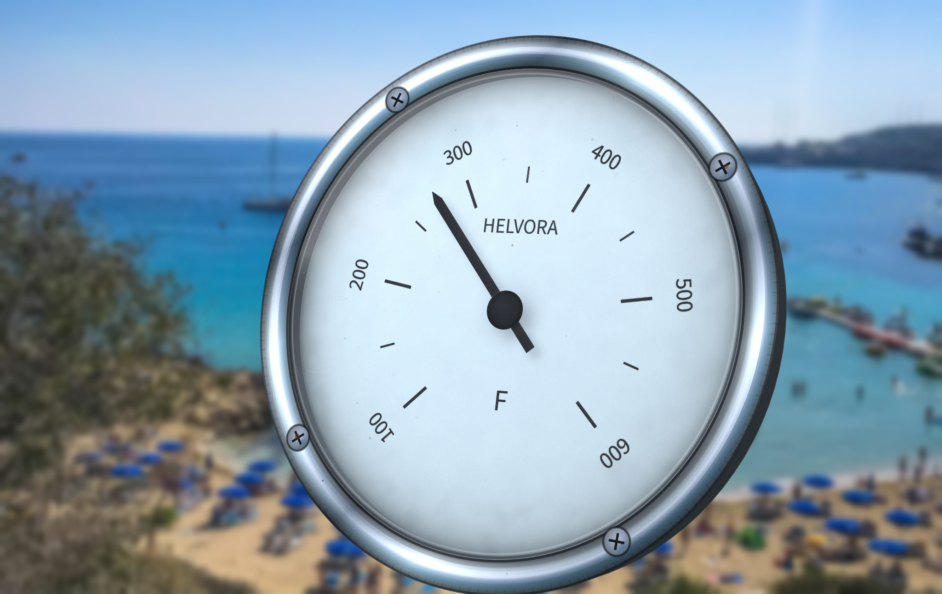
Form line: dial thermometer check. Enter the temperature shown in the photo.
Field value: 275 °F
